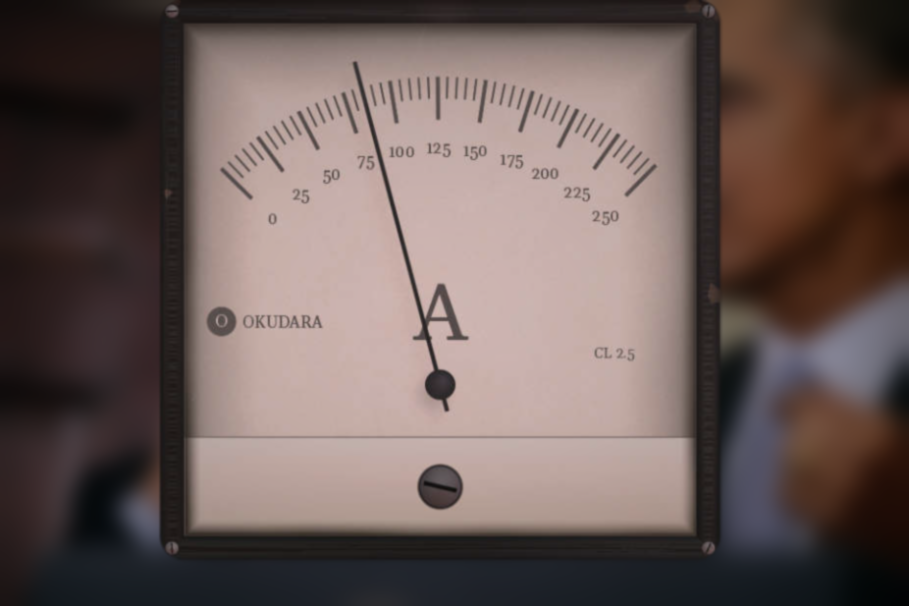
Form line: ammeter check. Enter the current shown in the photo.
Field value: 85 A
